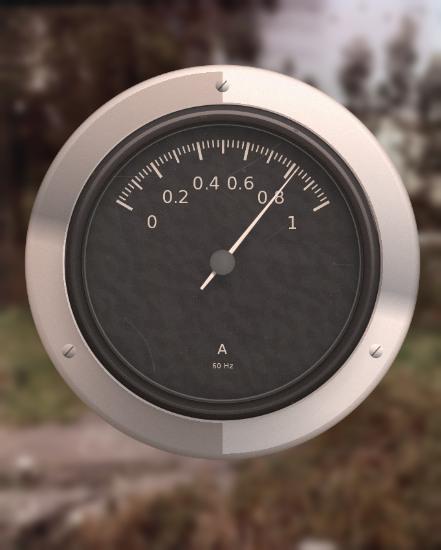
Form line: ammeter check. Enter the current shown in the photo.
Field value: 0.82 A
